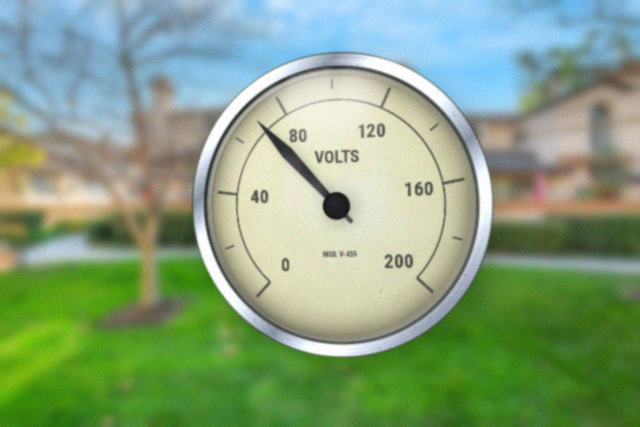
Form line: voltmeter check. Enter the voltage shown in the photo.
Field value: 70 V
